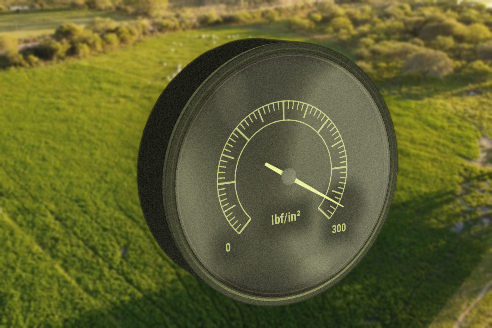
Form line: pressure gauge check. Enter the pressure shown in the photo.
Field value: 285 psi
